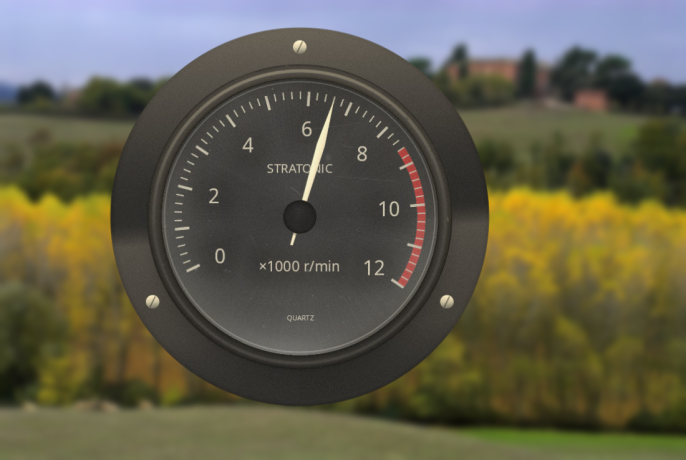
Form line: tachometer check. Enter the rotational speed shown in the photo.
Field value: 6600 rpm
